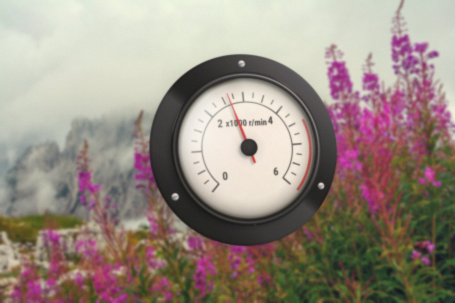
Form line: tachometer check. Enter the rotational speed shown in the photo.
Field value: 2625 rpm
